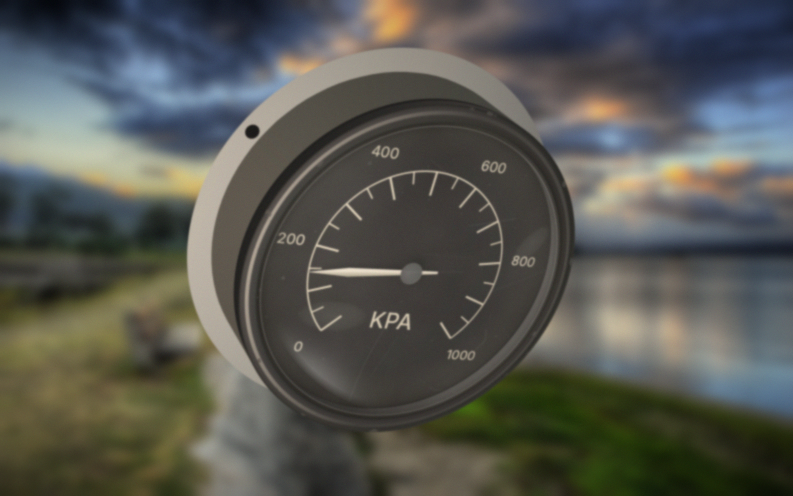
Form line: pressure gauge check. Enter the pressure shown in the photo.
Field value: 150 kPa
